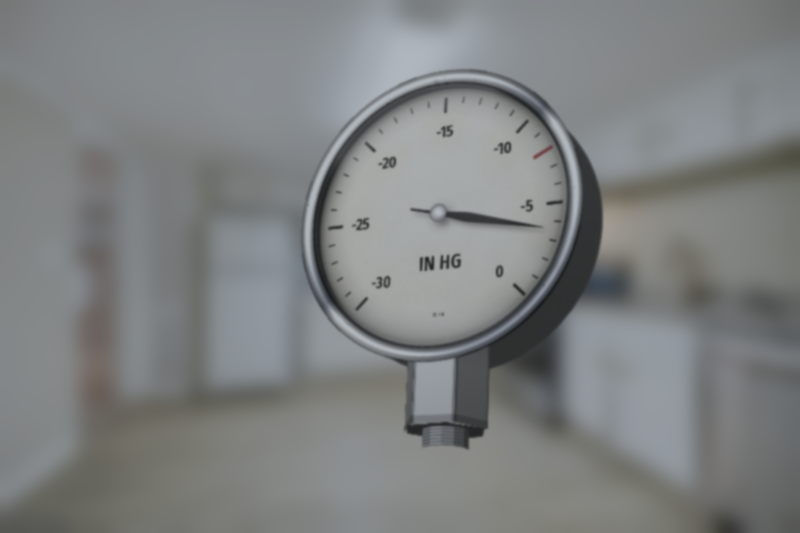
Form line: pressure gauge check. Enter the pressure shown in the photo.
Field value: -3.5 inHg
